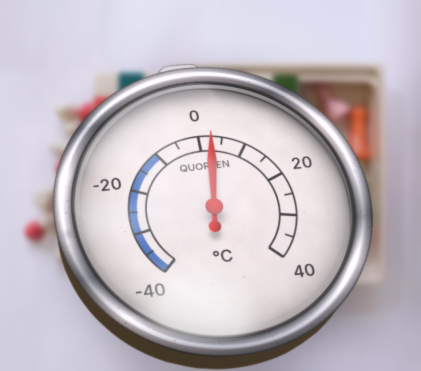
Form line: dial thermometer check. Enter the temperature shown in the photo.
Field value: 2.5 °C
